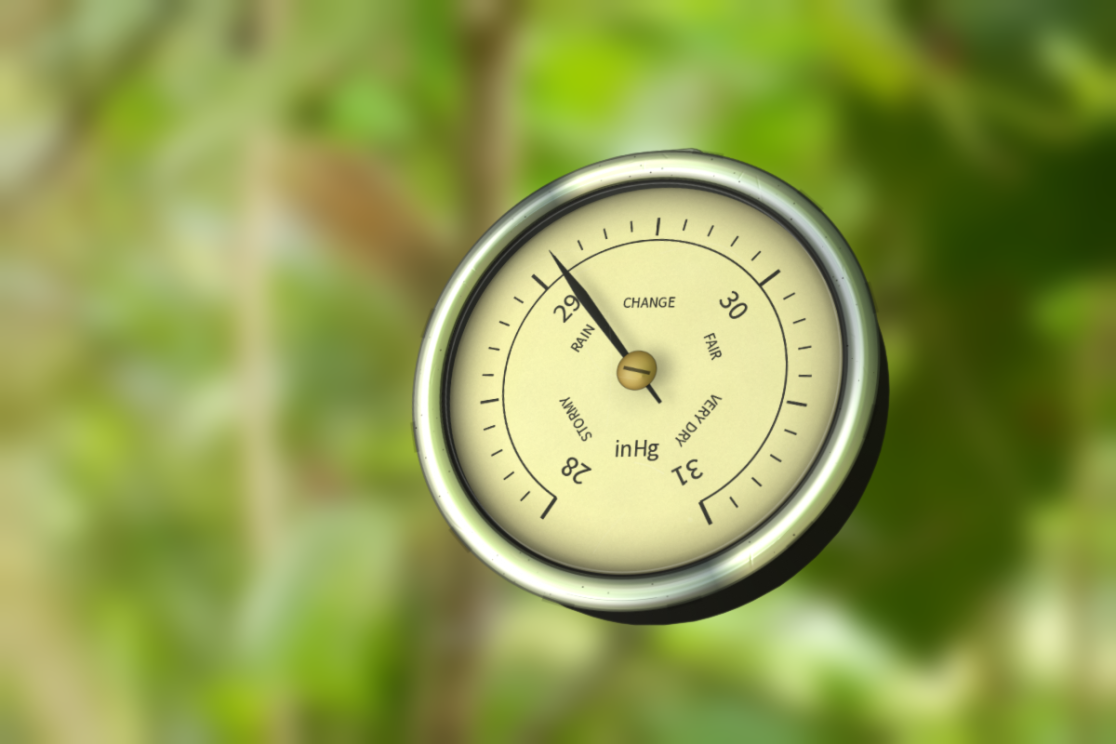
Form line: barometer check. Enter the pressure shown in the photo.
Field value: 29.1 inHg
